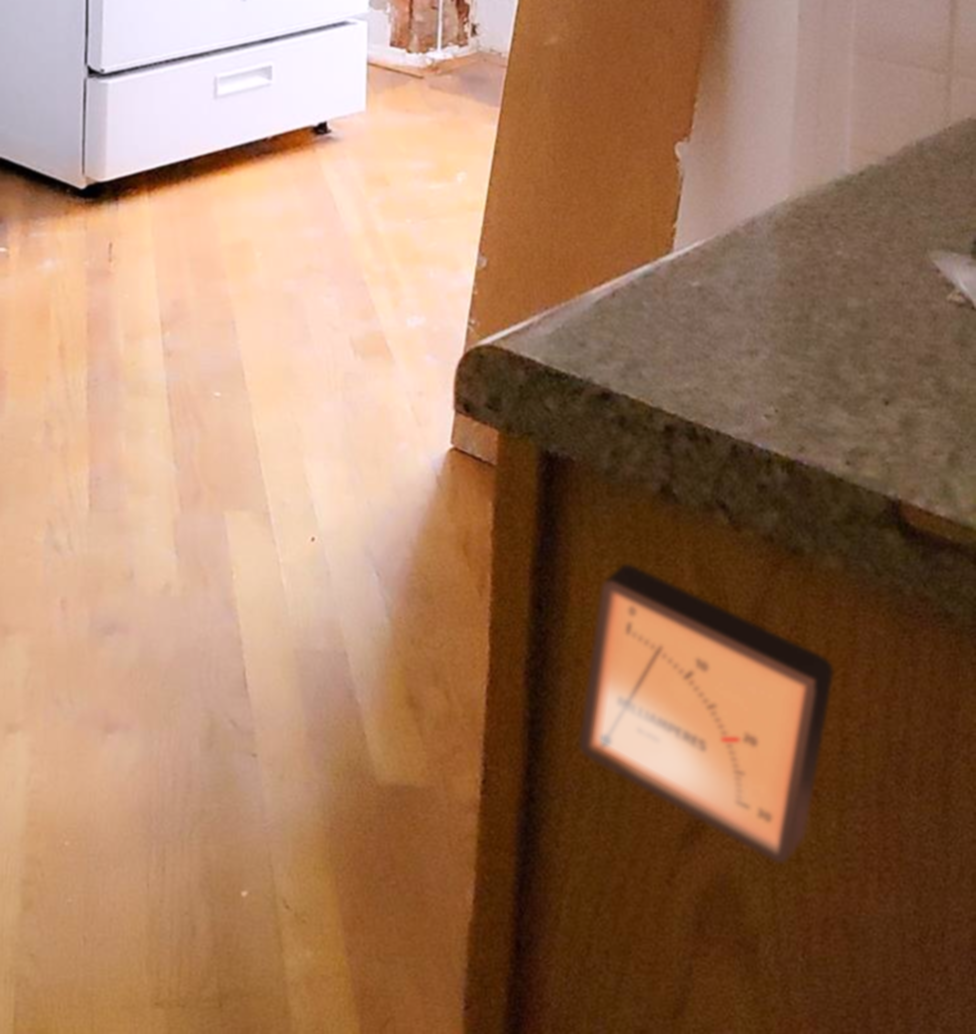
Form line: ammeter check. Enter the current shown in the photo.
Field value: 5 mA
